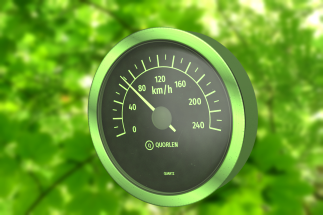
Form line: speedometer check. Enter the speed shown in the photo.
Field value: 70 km/h
